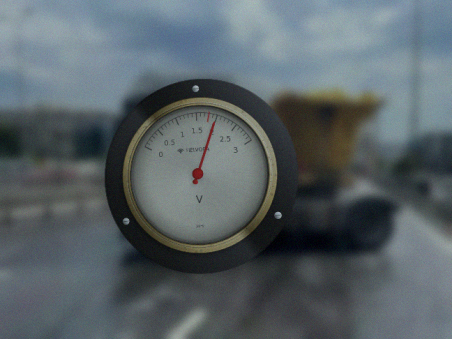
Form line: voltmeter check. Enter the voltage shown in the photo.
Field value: 2 V
